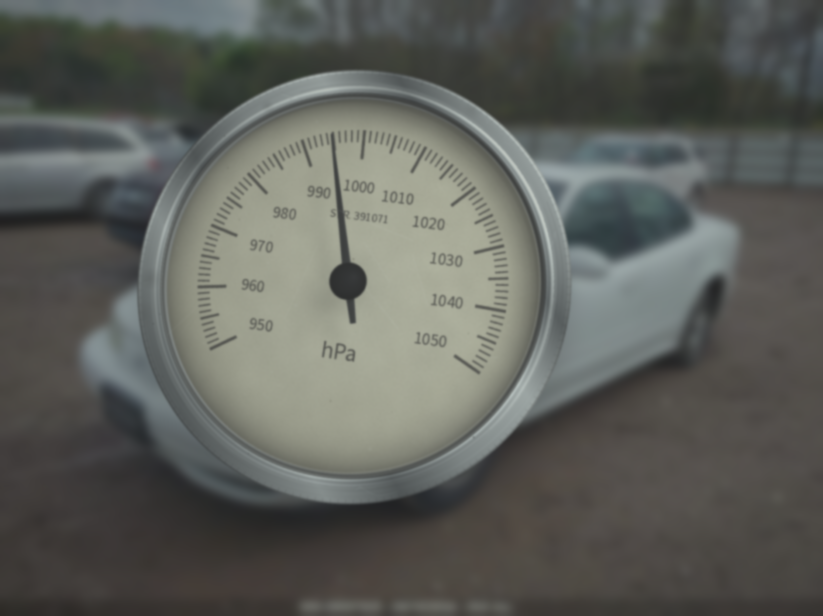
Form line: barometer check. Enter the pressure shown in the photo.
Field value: 995 hPa
